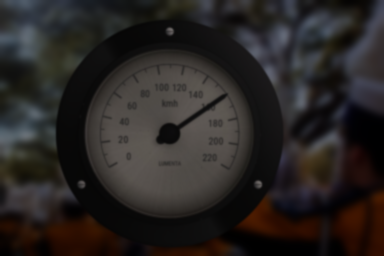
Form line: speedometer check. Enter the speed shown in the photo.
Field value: 160 km/h
